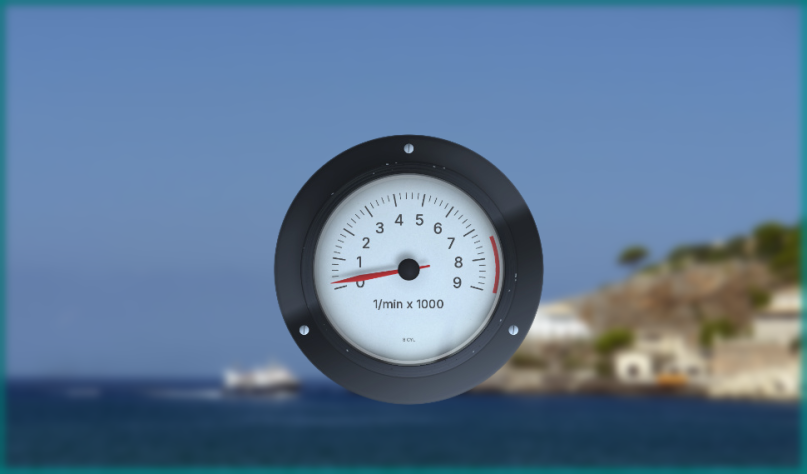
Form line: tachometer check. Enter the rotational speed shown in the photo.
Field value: 200 rpm
